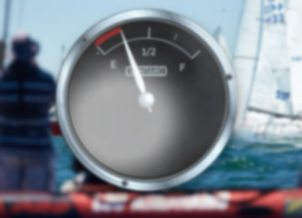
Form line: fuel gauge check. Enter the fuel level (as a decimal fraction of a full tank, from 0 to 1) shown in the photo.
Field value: 0.25
